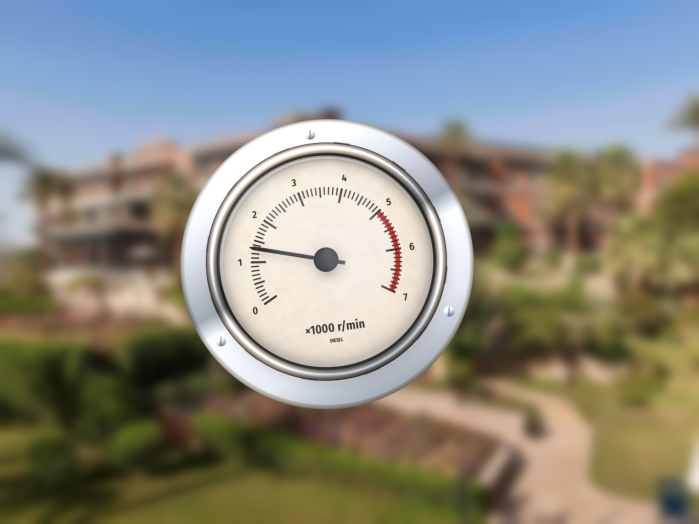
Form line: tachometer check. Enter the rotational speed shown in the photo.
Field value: 1300 rpm
